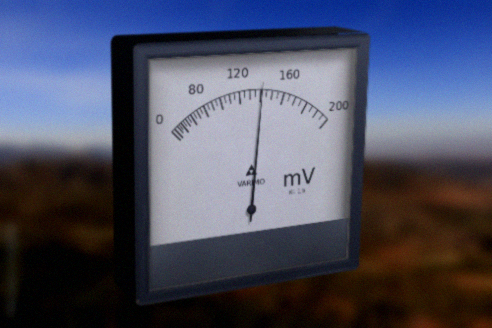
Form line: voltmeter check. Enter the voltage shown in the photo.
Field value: 140 mV
